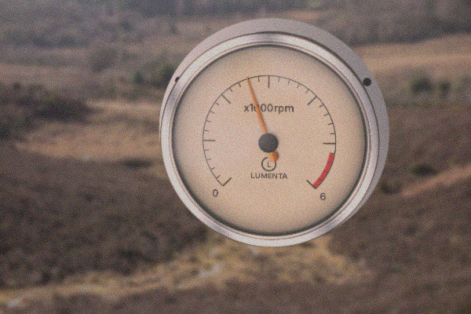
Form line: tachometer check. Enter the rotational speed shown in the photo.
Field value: 2600 rpm
